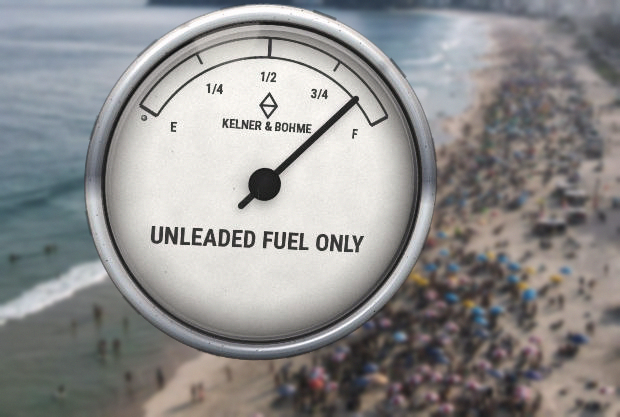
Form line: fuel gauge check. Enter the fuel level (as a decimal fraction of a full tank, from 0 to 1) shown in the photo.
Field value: 0.875
